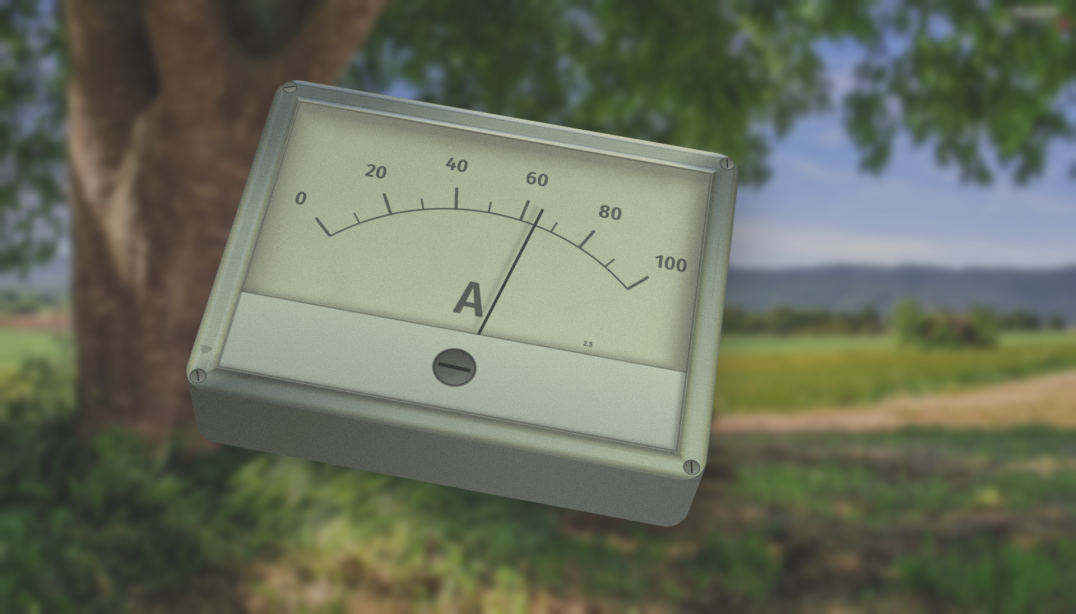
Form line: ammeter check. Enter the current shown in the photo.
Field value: 65 A
